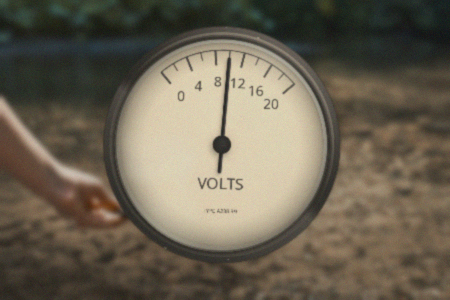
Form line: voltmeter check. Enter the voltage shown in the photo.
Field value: 10 V
